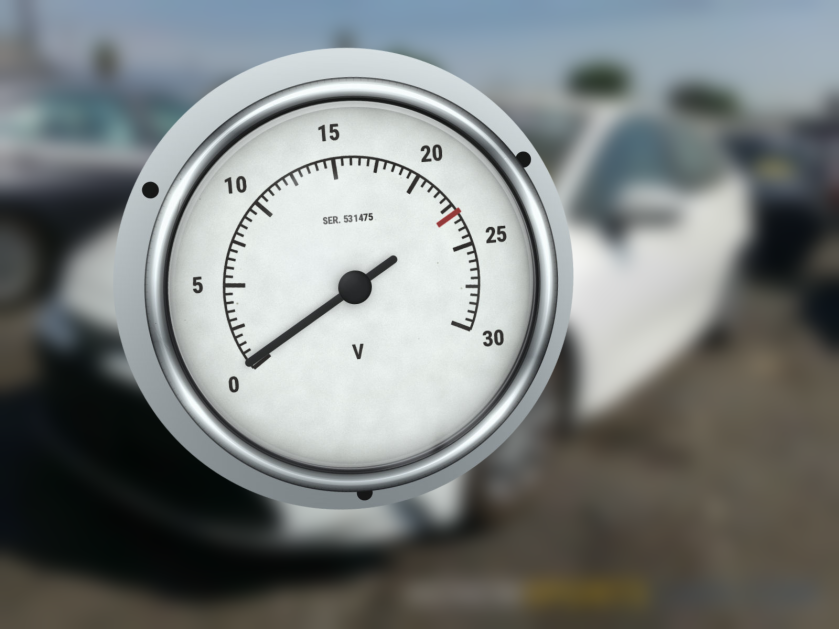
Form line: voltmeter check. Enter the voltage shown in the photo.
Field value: 0.5 V
